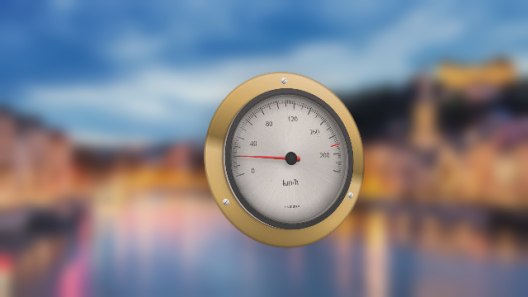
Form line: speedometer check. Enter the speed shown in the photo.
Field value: 20 km/h
